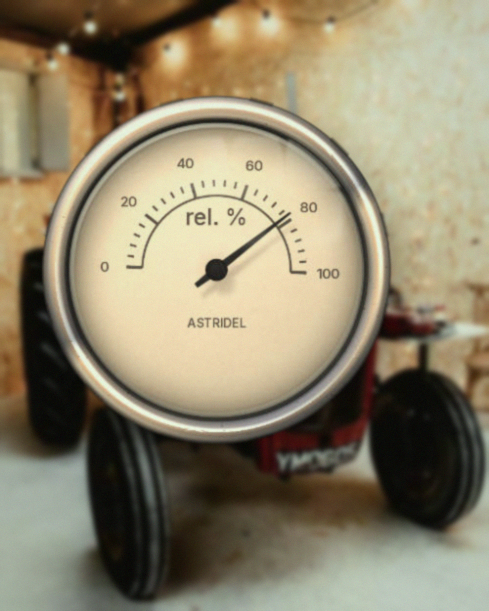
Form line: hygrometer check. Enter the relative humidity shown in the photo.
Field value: 78 %
